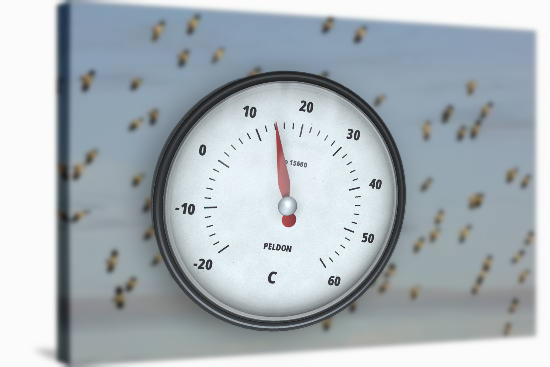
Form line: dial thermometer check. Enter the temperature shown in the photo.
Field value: 14 °C
